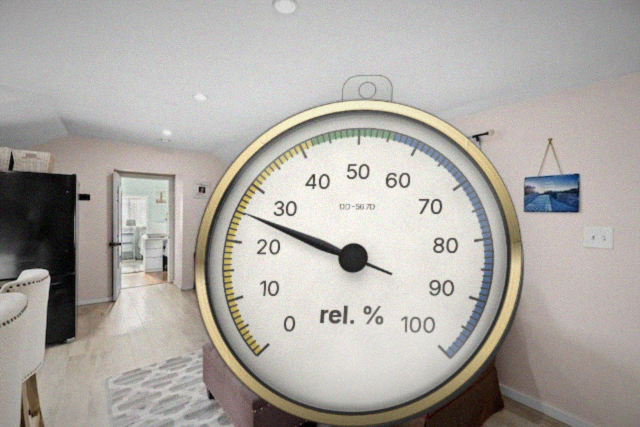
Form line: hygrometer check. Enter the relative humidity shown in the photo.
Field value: 25 %
